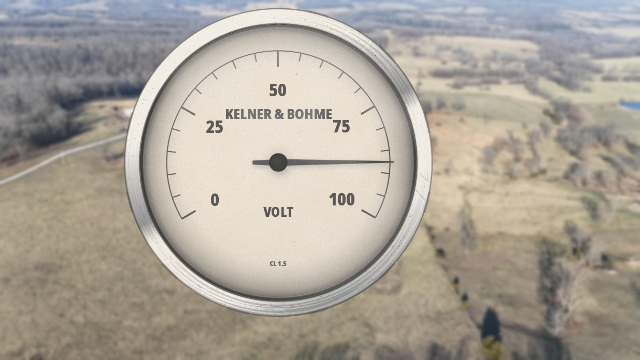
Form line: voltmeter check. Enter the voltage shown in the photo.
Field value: 87.5 V
